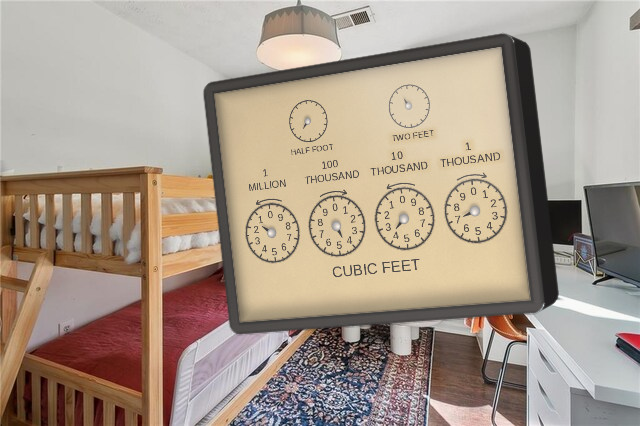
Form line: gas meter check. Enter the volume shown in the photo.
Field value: 143700 ft³
